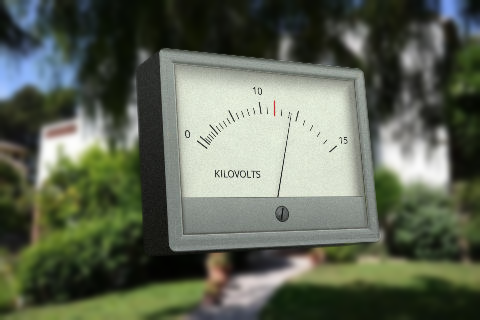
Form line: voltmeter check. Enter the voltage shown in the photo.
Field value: 12 kV
